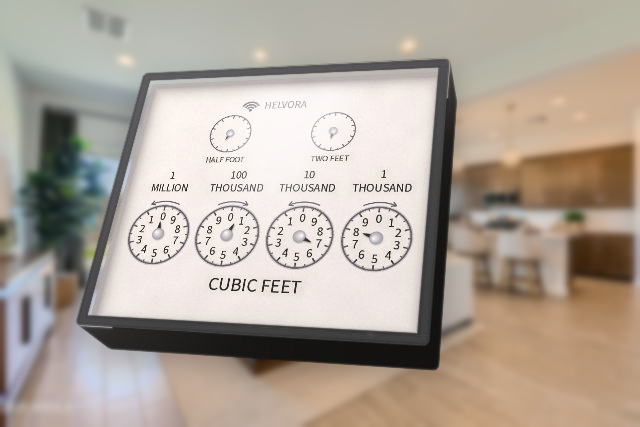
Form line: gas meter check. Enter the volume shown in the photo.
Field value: 6800 ft³
